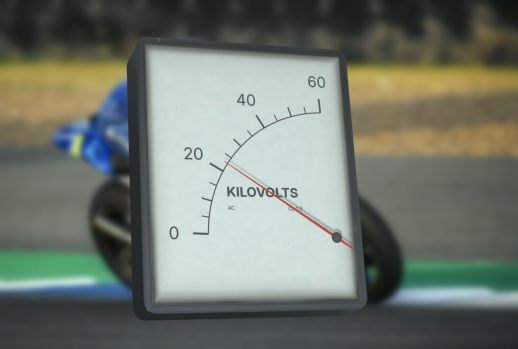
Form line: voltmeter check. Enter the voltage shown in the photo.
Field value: 22.5 kV
